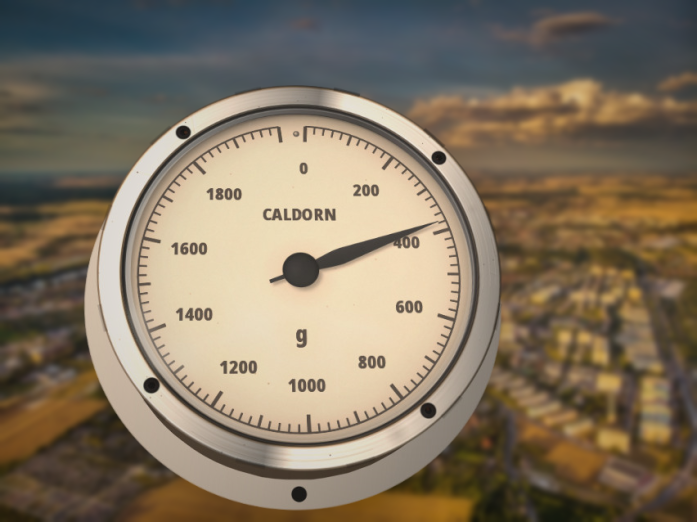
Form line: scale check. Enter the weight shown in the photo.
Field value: 380 g
